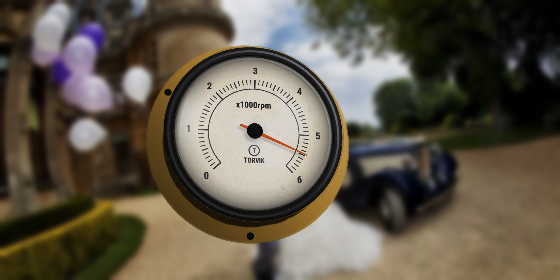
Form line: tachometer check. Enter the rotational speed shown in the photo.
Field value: 5500 rpm
